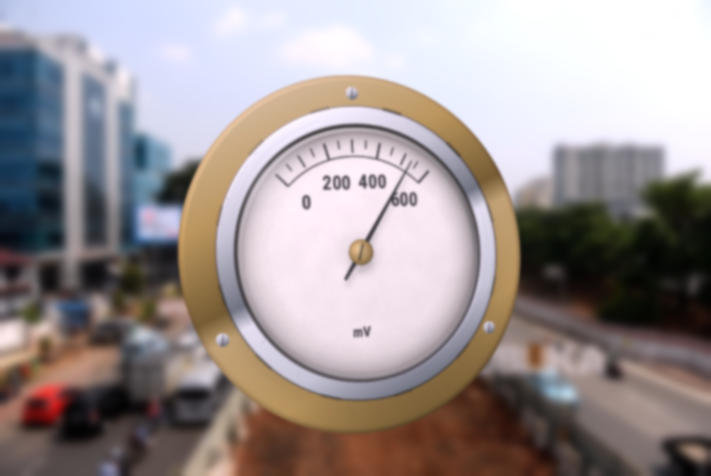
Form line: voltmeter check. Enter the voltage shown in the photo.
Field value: 525 mV
